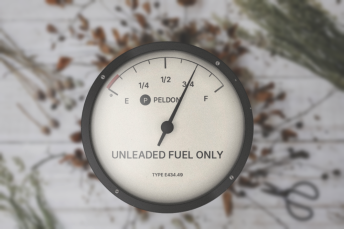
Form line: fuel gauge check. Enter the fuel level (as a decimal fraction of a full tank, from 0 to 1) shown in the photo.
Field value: 0.75
